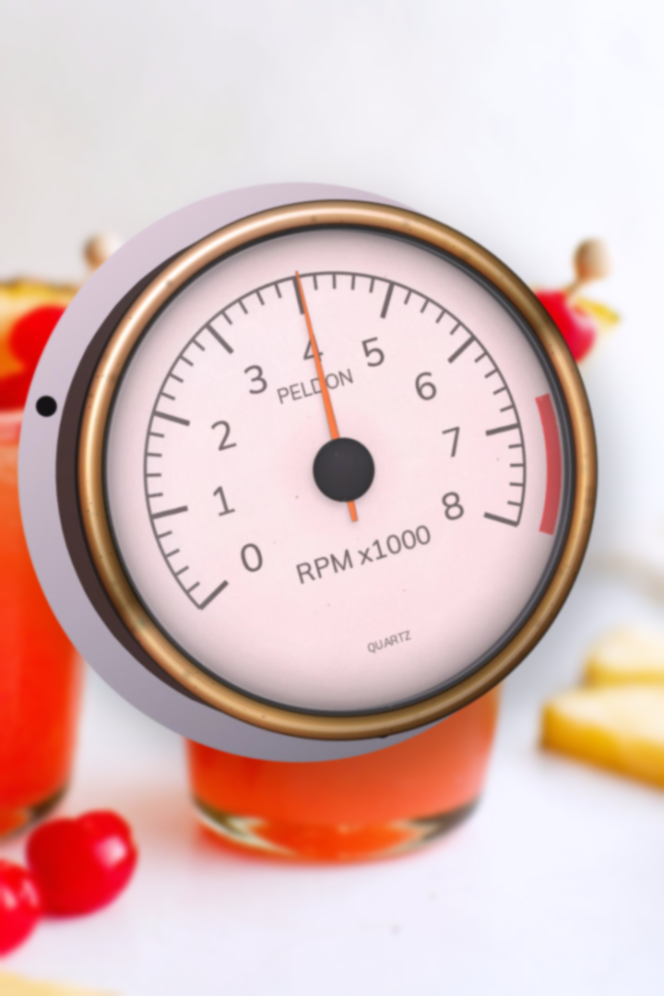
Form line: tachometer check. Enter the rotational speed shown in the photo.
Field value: 4000 rpm
